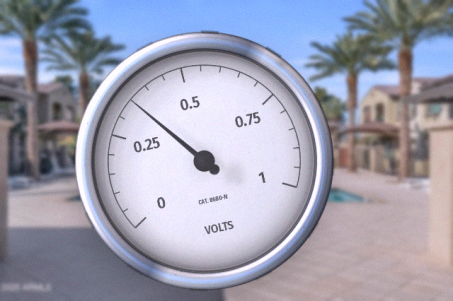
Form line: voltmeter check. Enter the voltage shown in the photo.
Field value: 0.35 V
